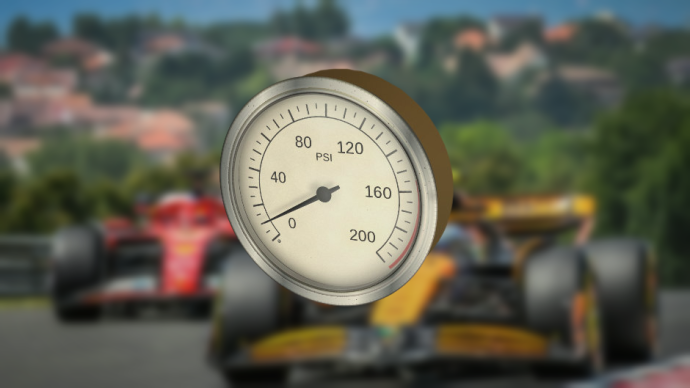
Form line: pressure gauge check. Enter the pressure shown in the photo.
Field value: 10 psi
